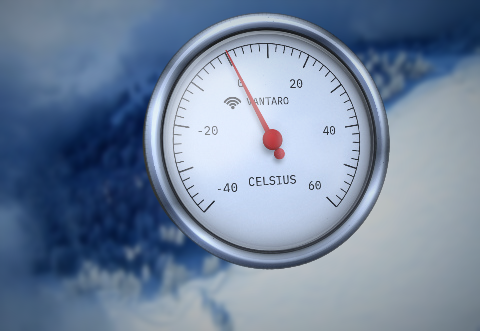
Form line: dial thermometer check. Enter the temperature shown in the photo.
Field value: 0 °C
